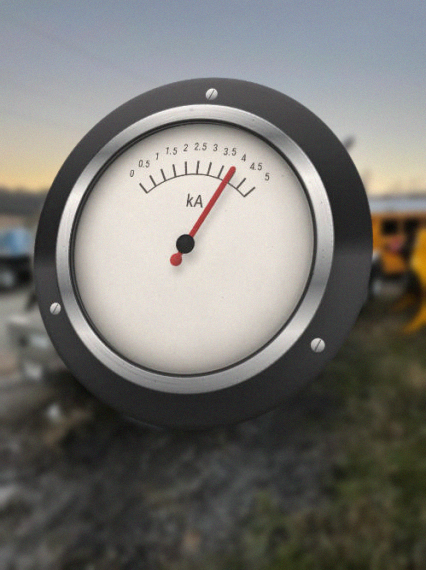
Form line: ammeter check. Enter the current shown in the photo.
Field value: 4 kA
